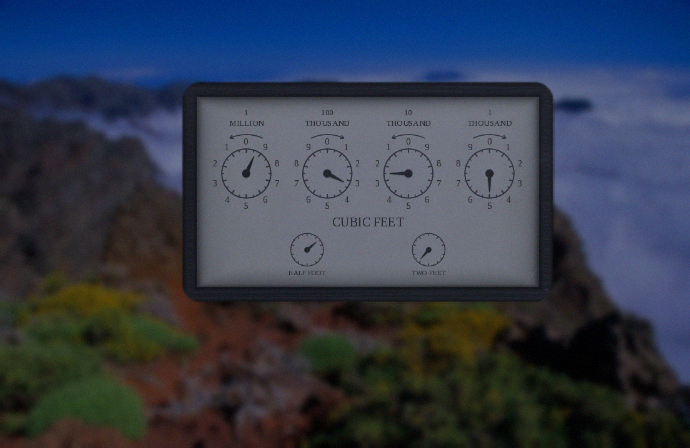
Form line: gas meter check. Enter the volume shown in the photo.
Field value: 932500 ft³
